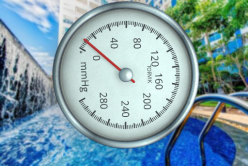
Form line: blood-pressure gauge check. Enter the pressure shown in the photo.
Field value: 10 mmHg
